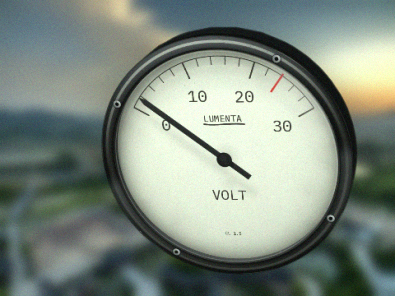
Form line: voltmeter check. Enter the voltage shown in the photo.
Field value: 2 V
